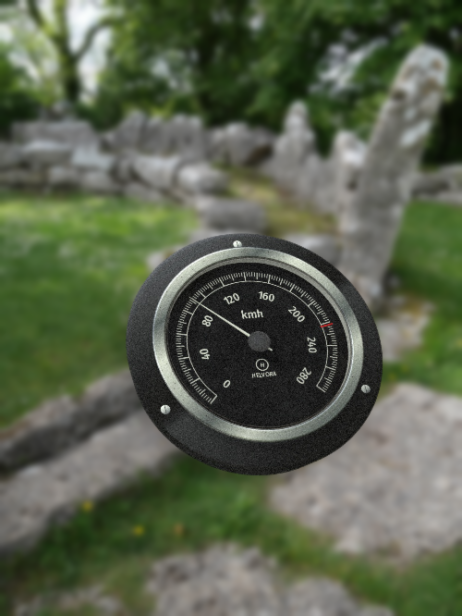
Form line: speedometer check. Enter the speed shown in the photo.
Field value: 90 km/h
